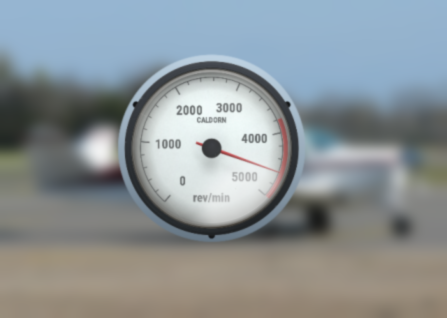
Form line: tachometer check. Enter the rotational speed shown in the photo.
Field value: 4600 rpm
